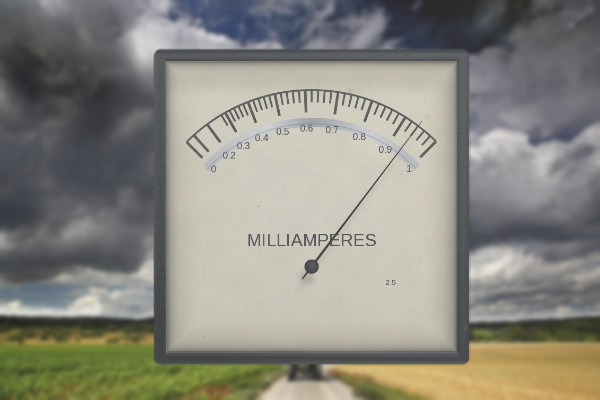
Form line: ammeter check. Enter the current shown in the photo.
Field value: 0.94 mA
